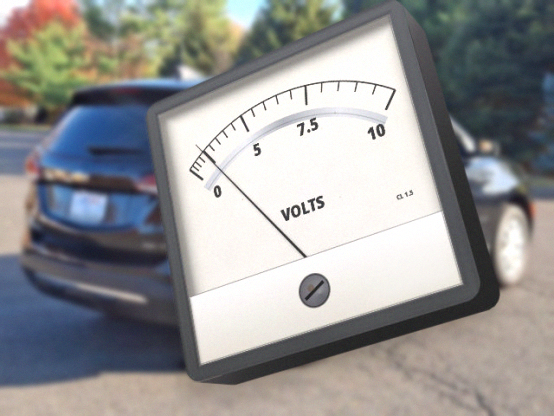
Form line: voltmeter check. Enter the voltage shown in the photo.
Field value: 2.5 V
